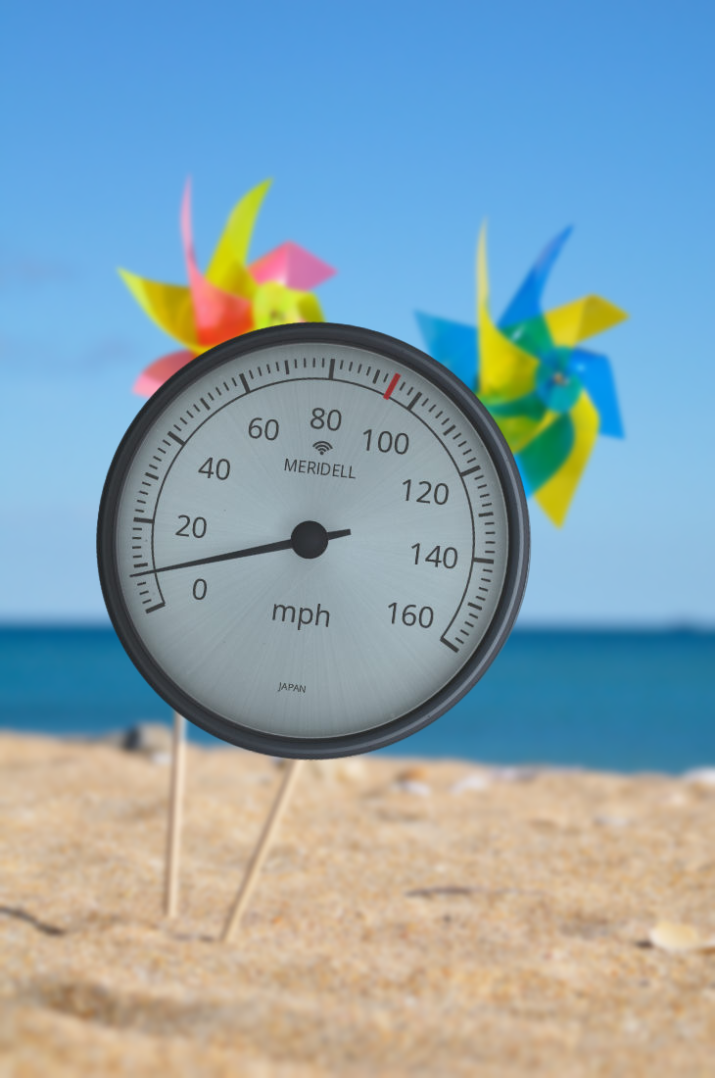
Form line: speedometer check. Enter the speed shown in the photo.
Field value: 8 mph
